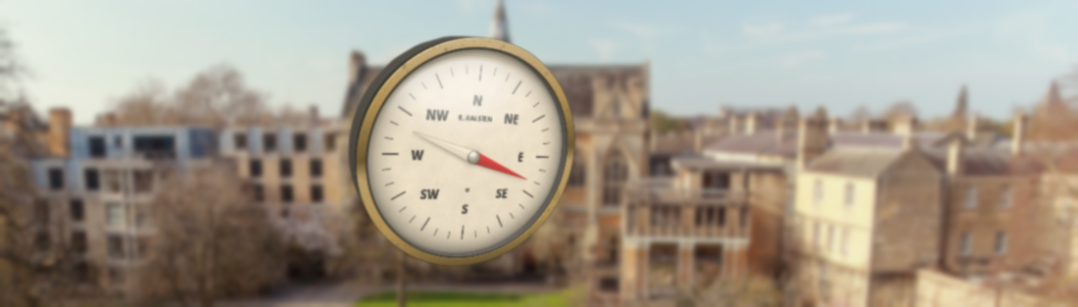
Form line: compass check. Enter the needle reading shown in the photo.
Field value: 110 °
